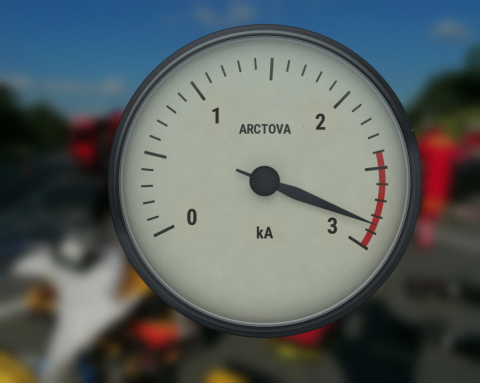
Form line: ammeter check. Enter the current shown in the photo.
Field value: 2.85 kA
